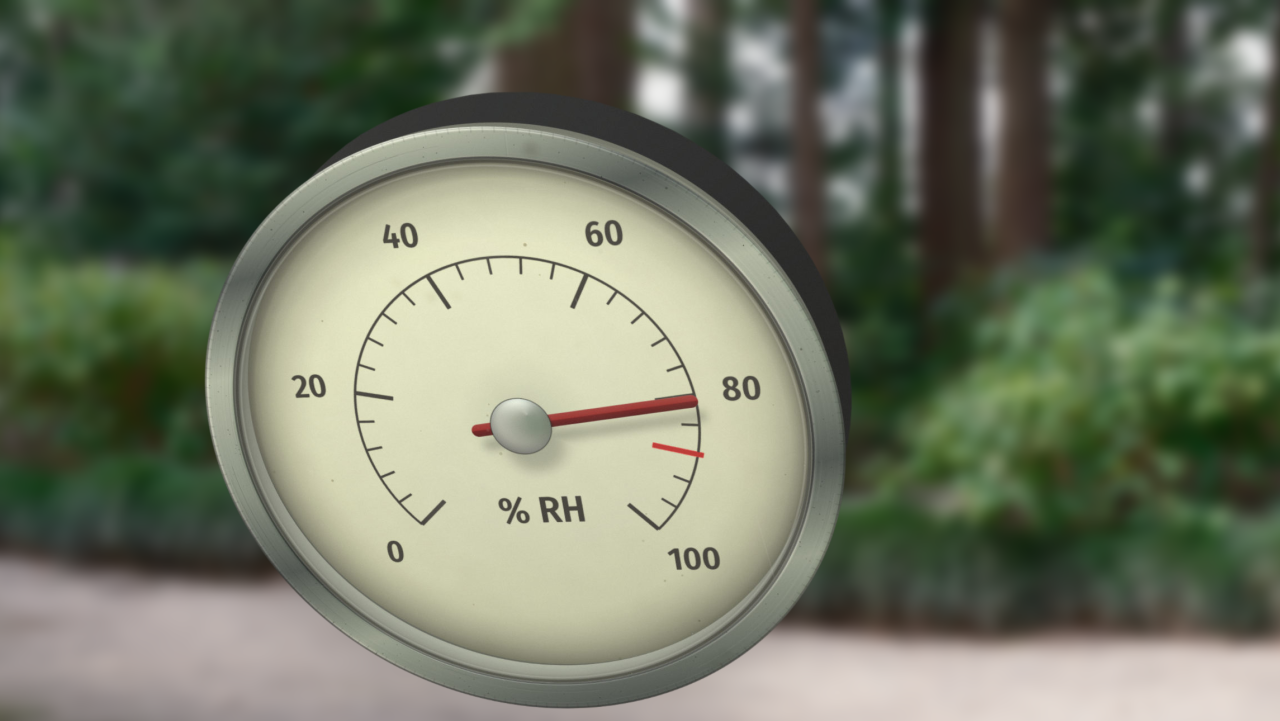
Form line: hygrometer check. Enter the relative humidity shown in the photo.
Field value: 80 %
